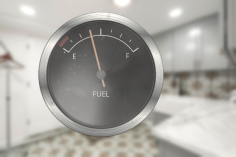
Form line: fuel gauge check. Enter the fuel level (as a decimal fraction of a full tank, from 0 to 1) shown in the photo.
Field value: 0.375
